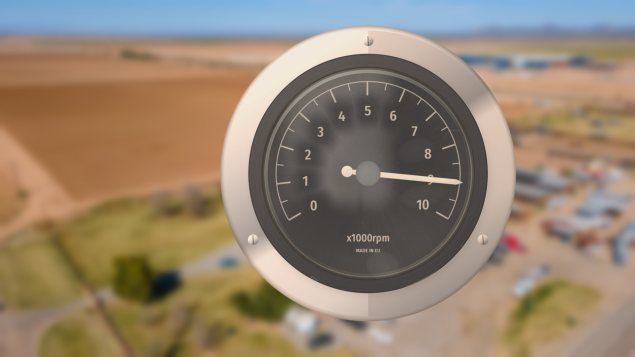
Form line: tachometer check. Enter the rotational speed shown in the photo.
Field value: 9000 rpm
